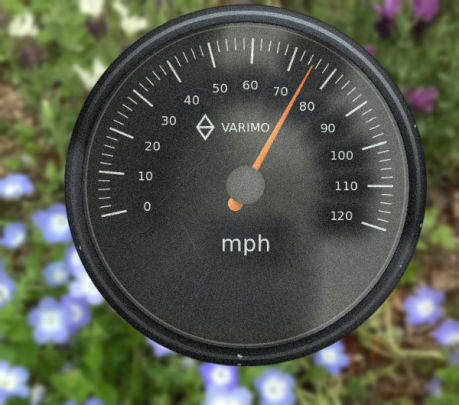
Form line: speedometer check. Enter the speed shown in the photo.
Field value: 75 mph
